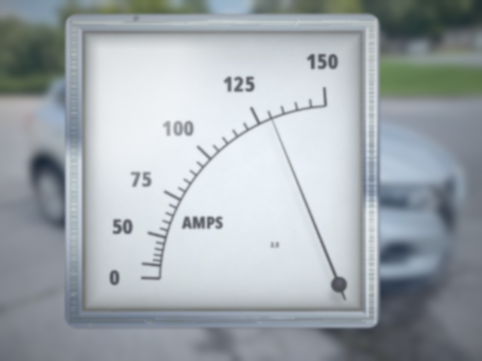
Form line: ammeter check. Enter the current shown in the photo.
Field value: 130 A
